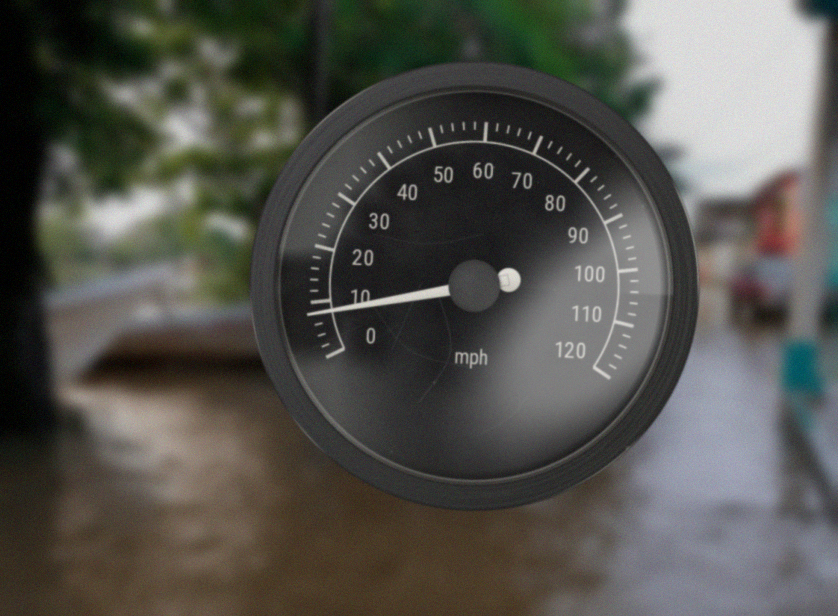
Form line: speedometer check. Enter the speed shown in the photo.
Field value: 8 mph
